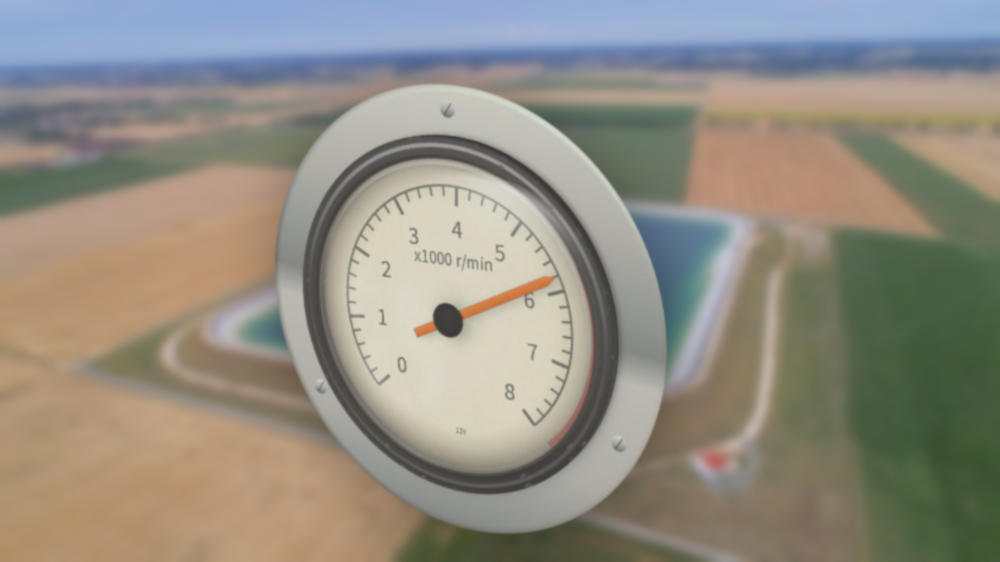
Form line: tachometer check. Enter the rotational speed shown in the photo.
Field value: 5800 rpm
